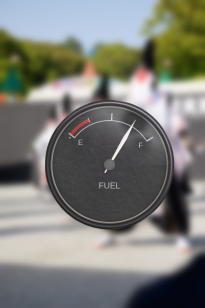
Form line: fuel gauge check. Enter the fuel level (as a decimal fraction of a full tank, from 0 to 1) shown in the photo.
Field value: 0.75
